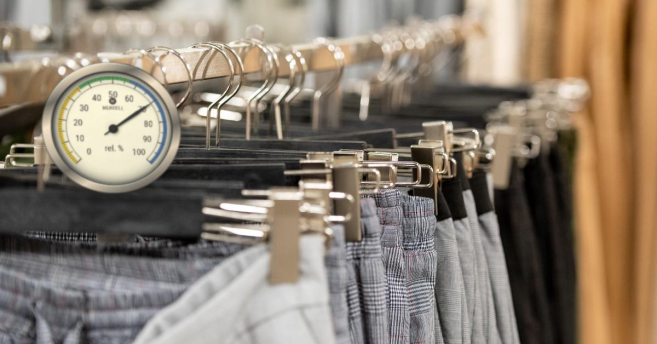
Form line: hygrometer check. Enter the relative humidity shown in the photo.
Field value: 70 %
